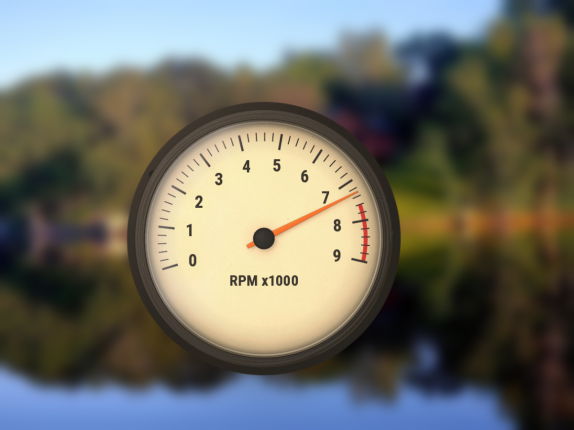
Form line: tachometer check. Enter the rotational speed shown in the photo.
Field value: 7300 rpm
